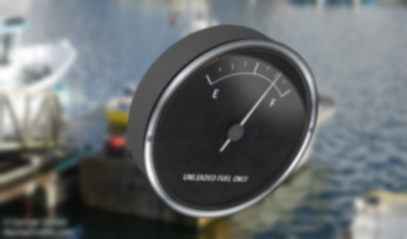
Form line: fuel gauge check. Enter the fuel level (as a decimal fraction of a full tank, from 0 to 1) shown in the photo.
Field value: 0.75
